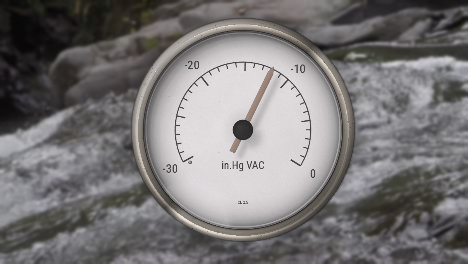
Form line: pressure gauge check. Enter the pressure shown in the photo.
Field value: -12 inHg
